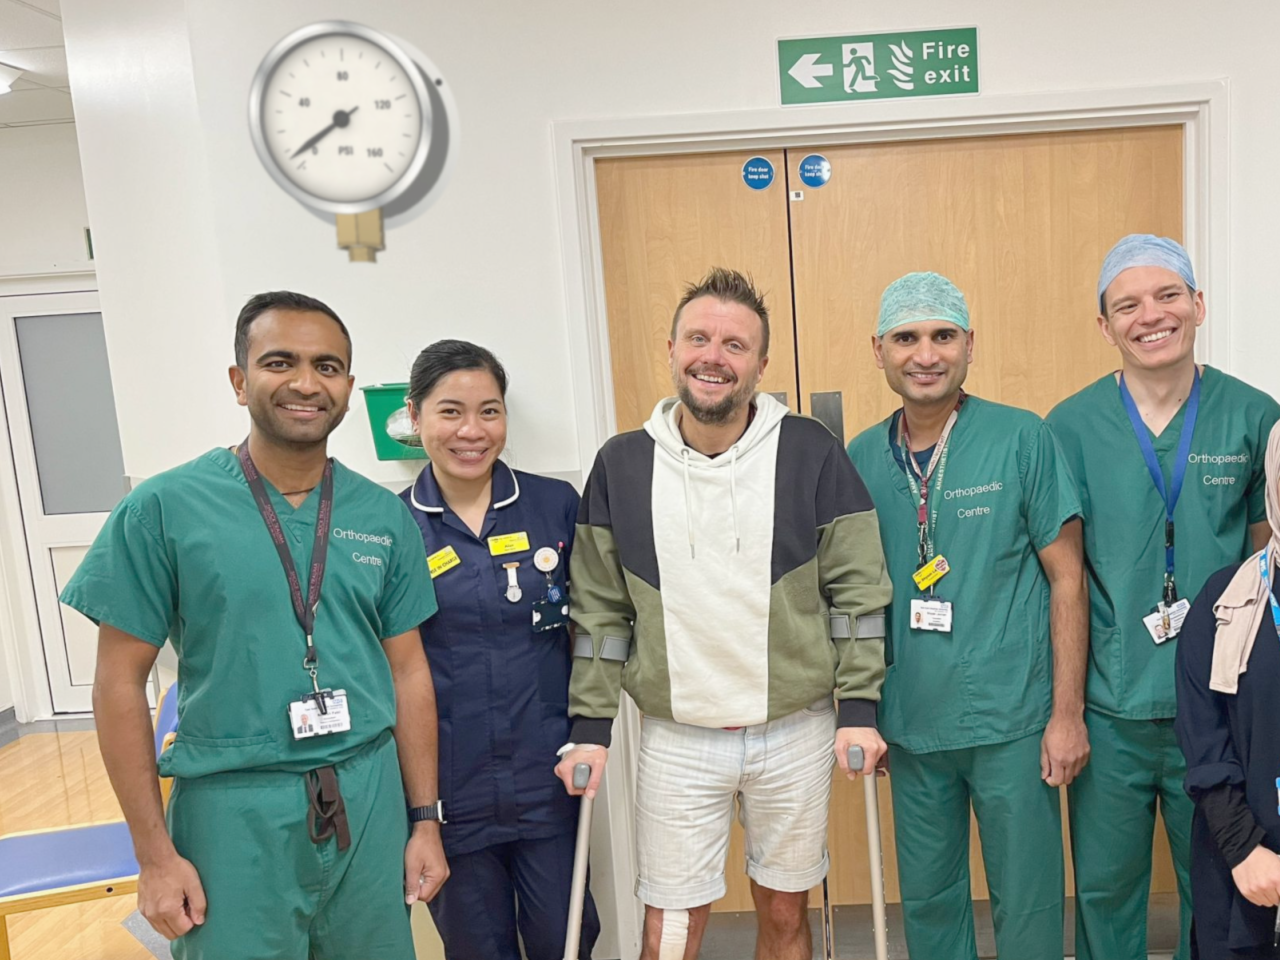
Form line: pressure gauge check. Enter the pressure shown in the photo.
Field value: 5 psi
